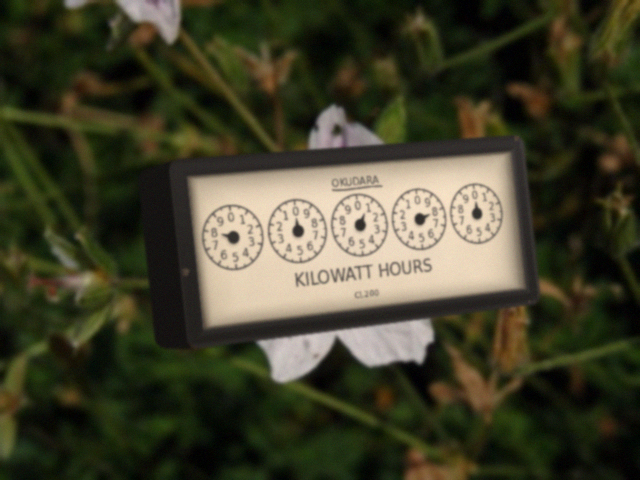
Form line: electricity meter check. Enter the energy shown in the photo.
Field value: 80080 kWh
